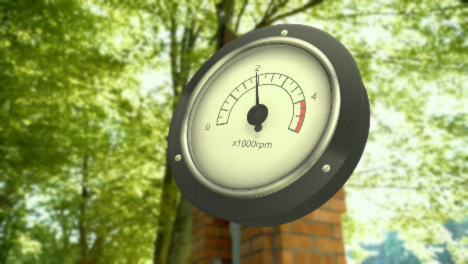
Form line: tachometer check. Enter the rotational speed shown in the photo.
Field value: 2000 rpm
